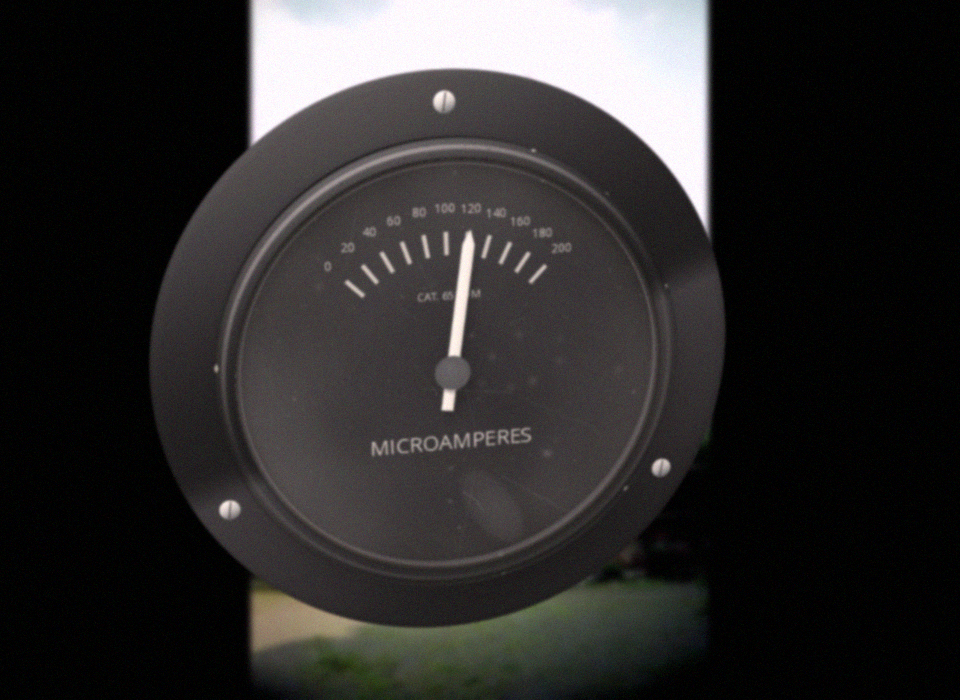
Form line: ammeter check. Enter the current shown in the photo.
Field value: 120 µA
